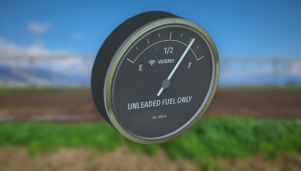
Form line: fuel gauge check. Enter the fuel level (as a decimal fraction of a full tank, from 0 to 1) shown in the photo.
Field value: 0.75
